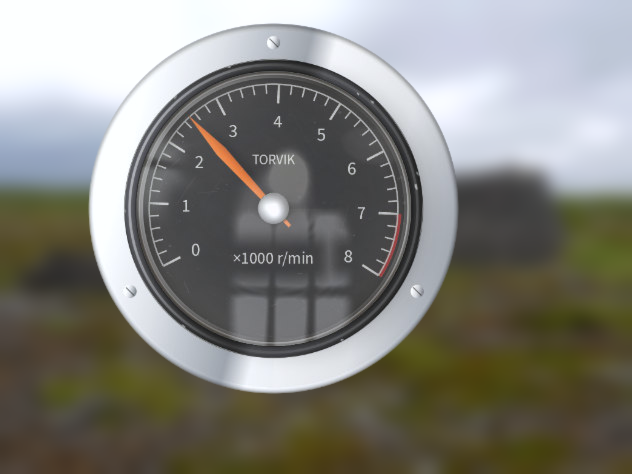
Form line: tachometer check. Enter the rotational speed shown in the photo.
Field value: 2500 rpm
